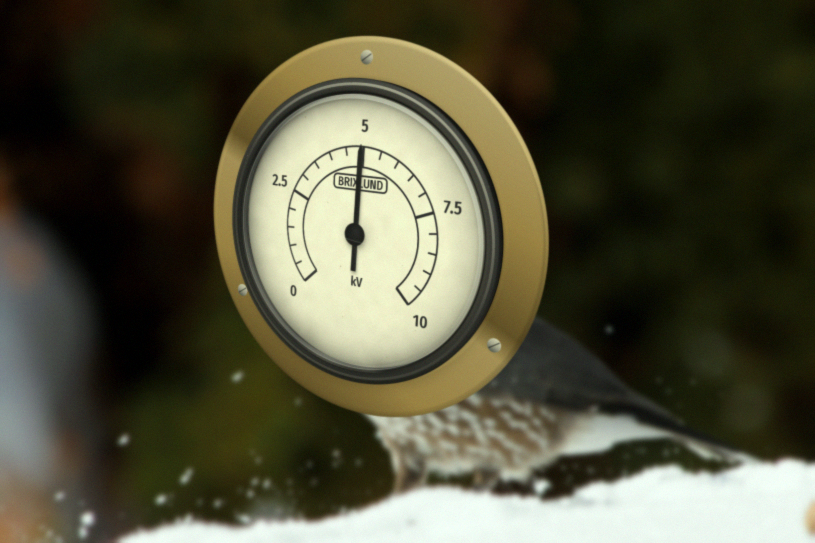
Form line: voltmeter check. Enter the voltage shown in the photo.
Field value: 5 kV
